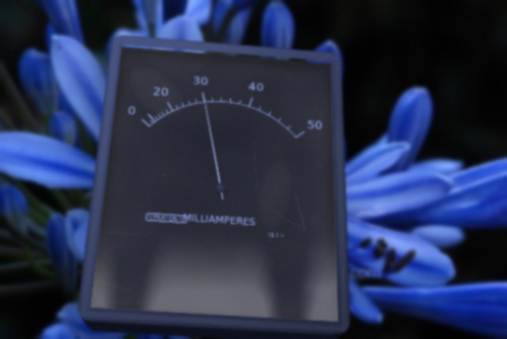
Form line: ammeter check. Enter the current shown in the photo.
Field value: 30 mA
